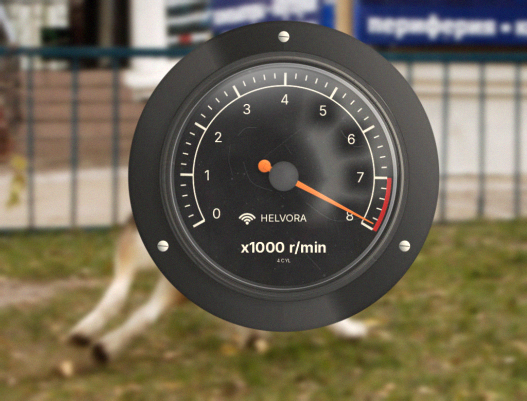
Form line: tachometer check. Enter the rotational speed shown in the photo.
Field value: 7900 rpm
